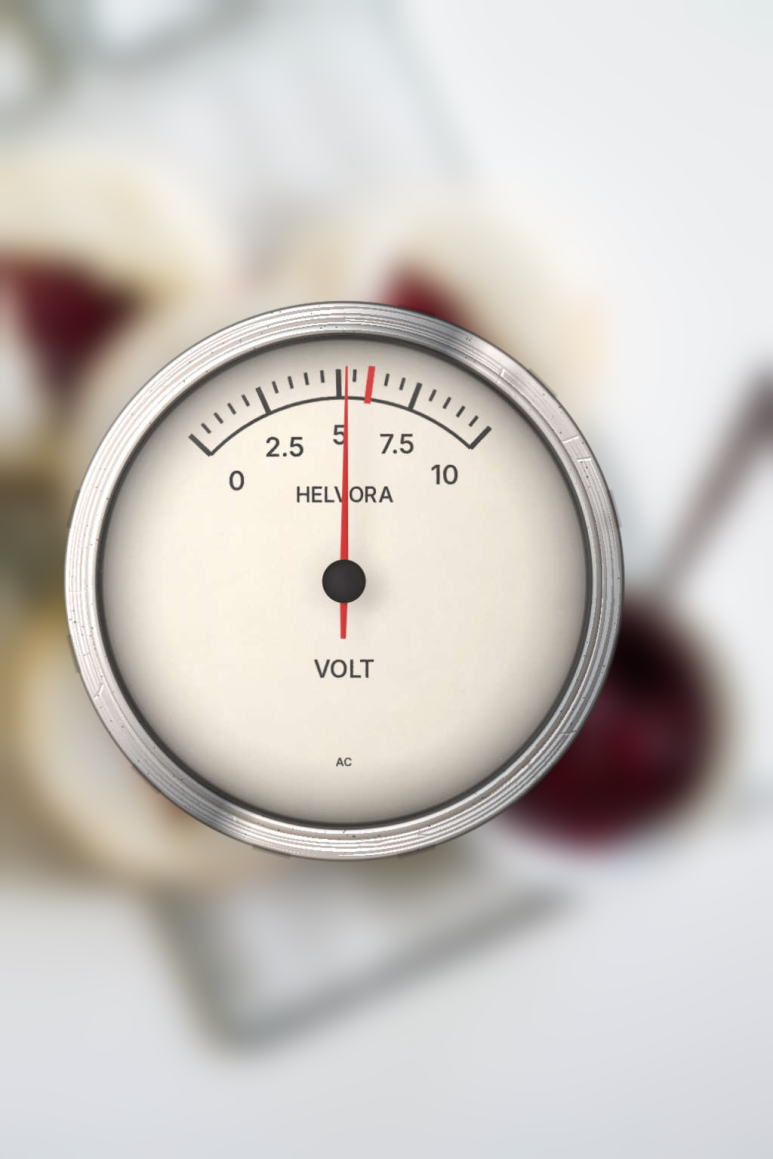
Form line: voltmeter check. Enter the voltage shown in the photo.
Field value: 5.25 V
